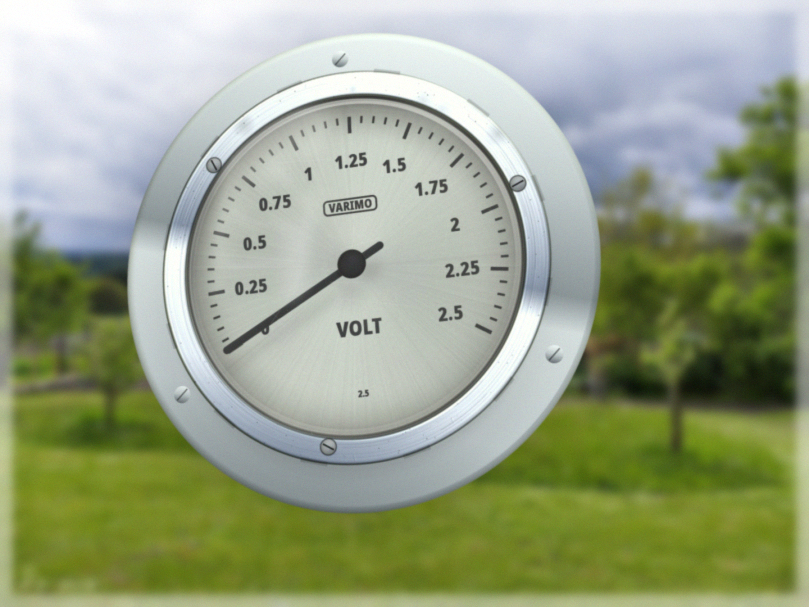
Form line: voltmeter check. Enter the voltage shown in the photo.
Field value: 0 V
